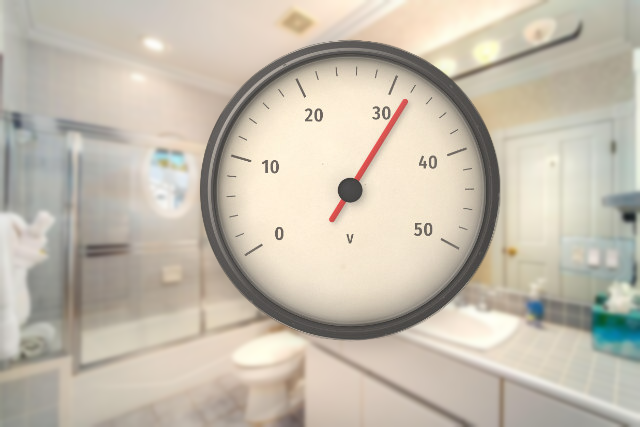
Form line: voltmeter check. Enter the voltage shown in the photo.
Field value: 32 V
